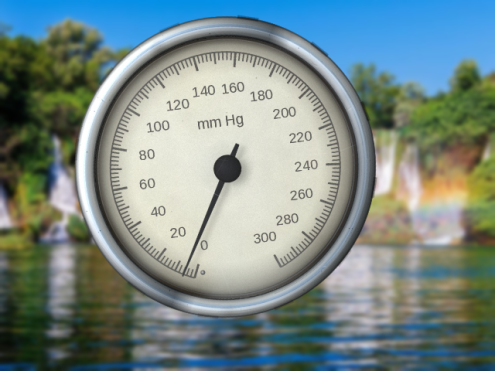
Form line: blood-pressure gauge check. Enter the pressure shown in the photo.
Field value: 6 mmHg
